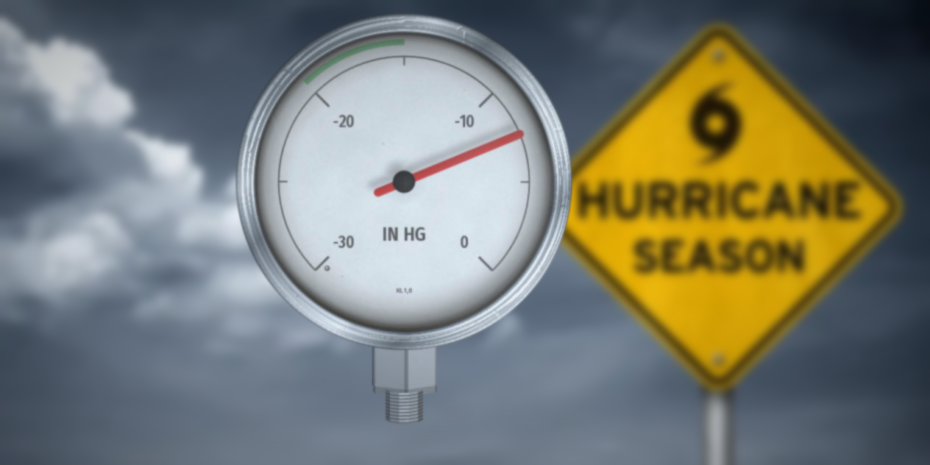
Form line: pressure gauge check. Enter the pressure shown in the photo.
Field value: -7.5 inHg
